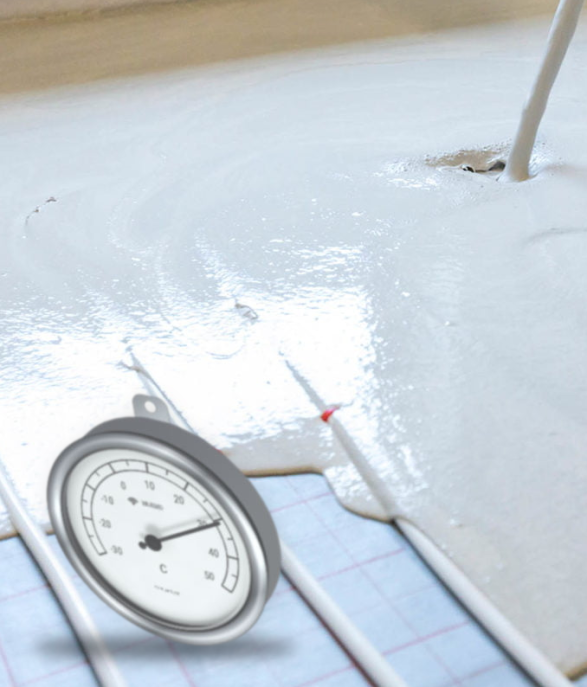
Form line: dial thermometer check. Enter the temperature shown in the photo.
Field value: 30 °C
